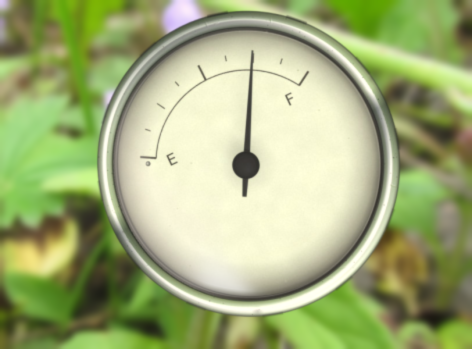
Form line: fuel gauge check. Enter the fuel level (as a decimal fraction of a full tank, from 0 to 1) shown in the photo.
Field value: 0.75
